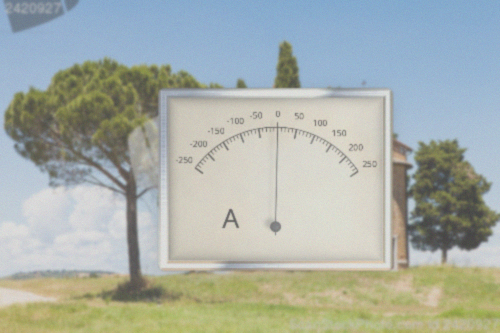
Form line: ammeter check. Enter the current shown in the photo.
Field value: 0 A
